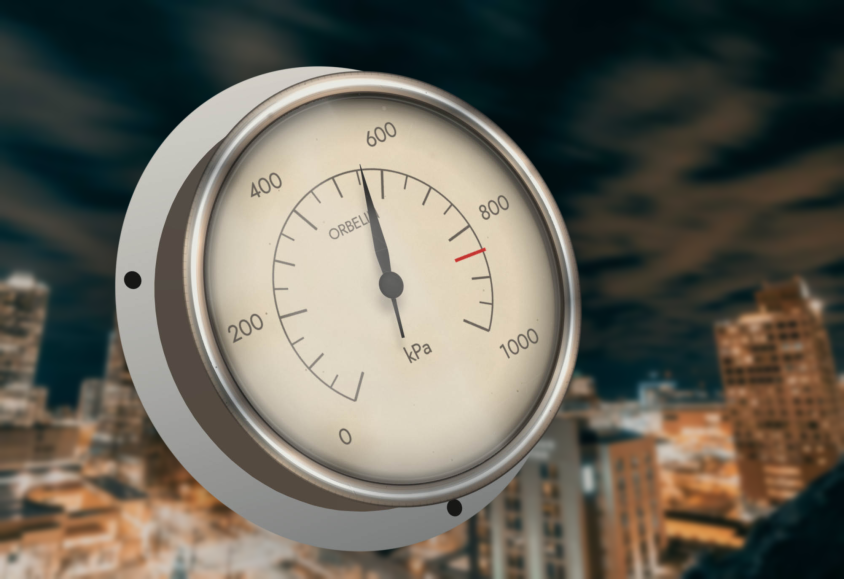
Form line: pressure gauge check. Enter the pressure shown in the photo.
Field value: 550 kPa
